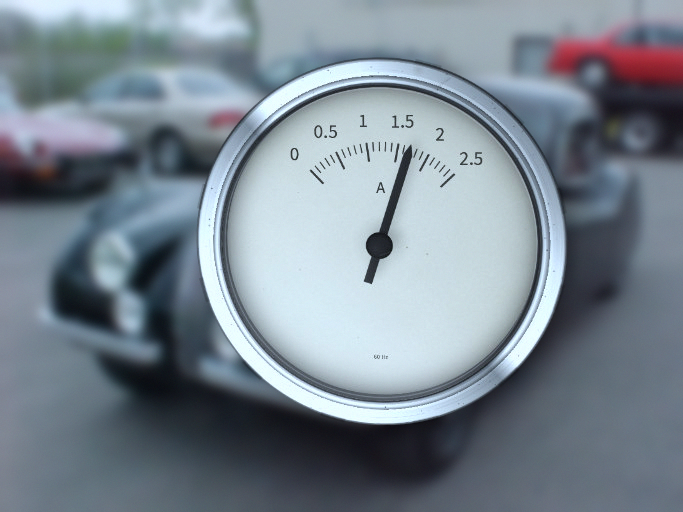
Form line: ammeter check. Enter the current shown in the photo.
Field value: 1.7 A
